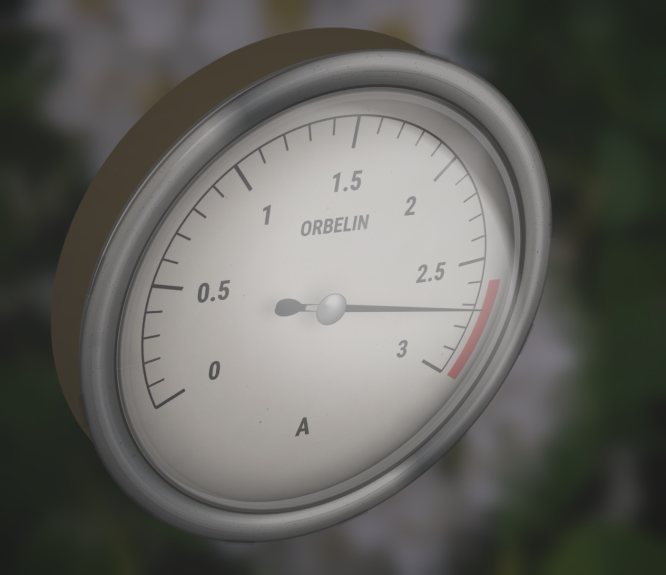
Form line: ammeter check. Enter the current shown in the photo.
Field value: 2.7 A
